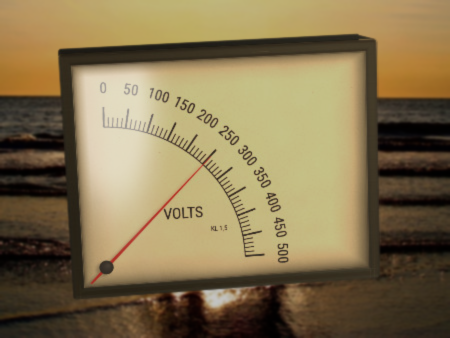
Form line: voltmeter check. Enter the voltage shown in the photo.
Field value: 250 V
